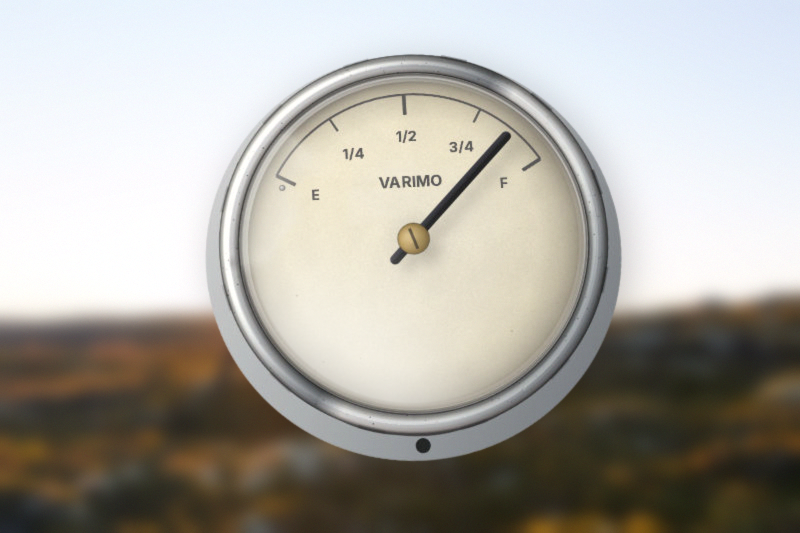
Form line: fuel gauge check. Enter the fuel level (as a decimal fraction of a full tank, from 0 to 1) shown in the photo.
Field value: 0.875
